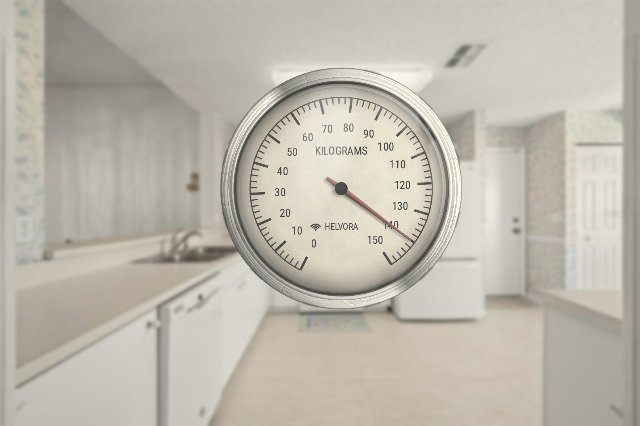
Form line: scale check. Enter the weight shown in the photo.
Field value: 140 kg
